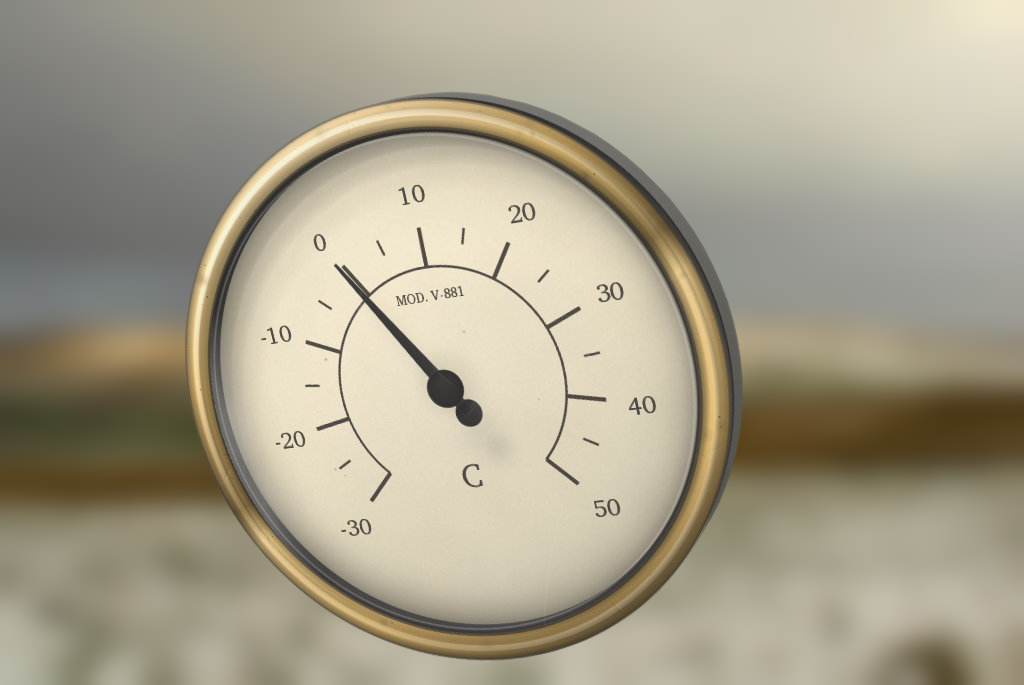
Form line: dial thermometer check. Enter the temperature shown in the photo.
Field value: 0 °C
